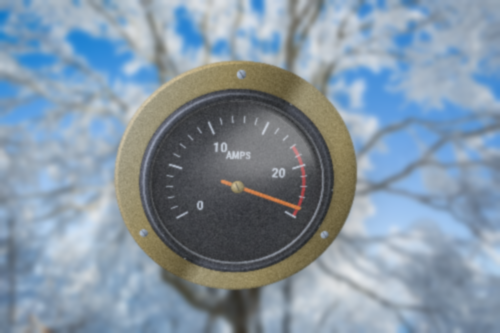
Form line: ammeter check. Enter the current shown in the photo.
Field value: 24 A
